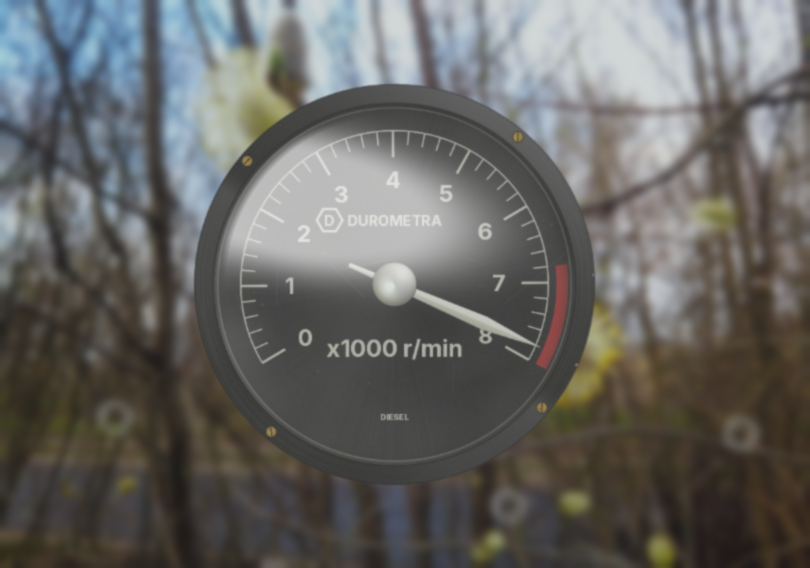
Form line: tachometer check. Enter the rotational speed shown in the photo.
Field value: 7800 rpm
